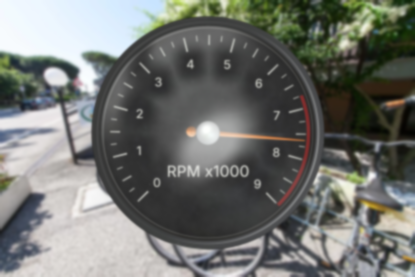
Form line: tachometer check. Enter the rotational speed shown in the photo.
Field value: 7625 rpm
